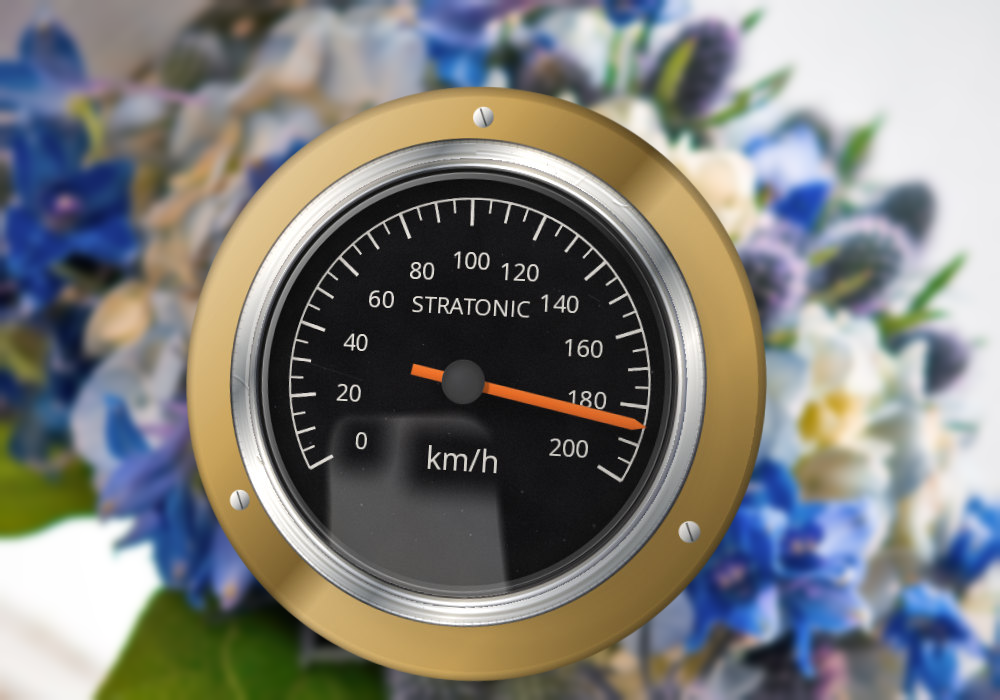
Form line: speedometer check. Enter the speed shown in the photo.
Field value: 185 km/h
